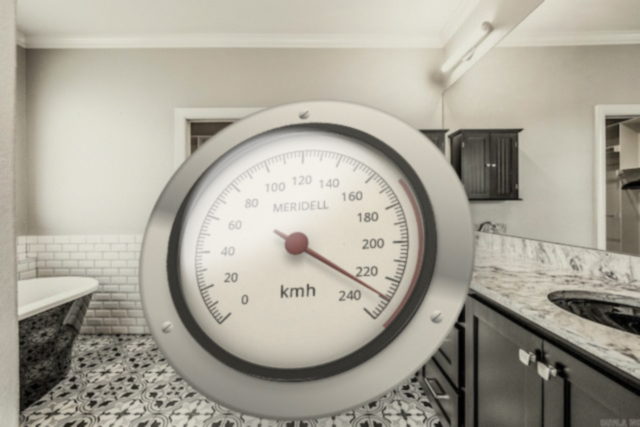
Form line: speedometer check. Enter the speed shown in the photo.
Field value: 230 km/h
